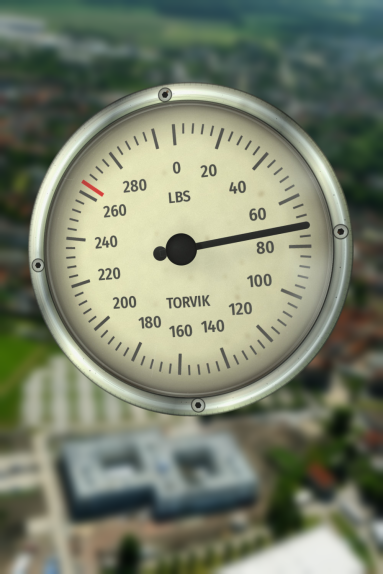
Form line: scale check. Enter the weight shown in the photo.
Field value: 72 lb
